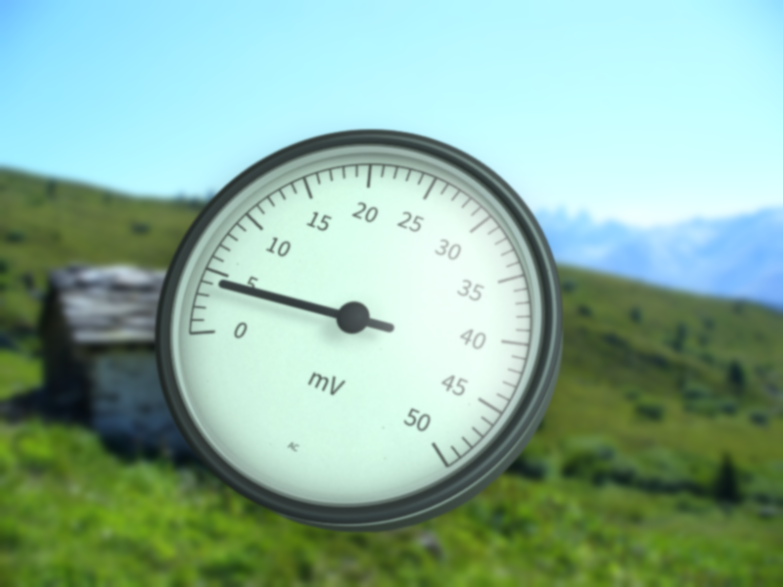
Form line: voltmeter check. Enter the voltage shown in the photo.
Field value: 4 mV
